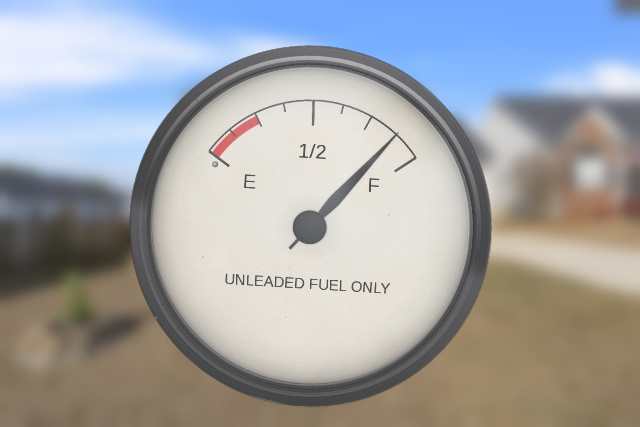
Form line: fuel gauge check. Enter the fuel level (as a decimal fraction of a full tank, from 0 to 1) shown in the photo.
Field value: 0.875
